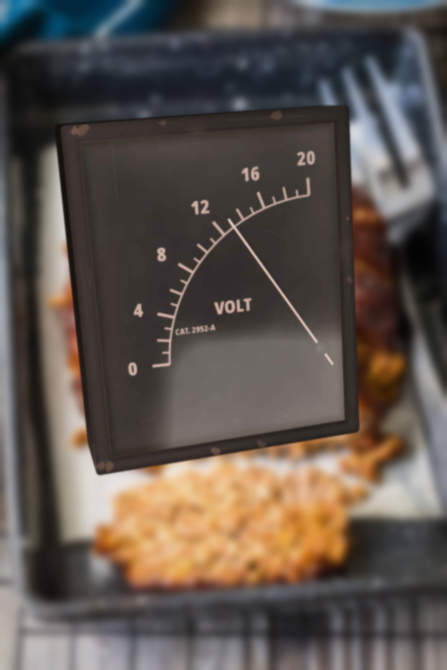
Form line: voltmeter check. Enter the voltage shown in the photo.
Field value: 13 V
